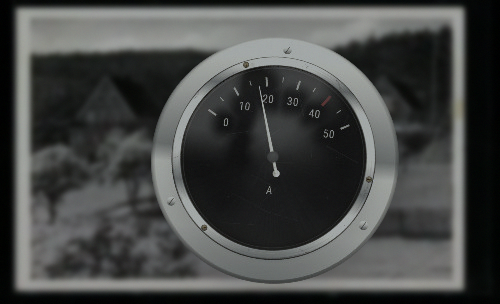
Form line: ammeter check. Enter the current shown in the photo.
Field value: 17.5 A
